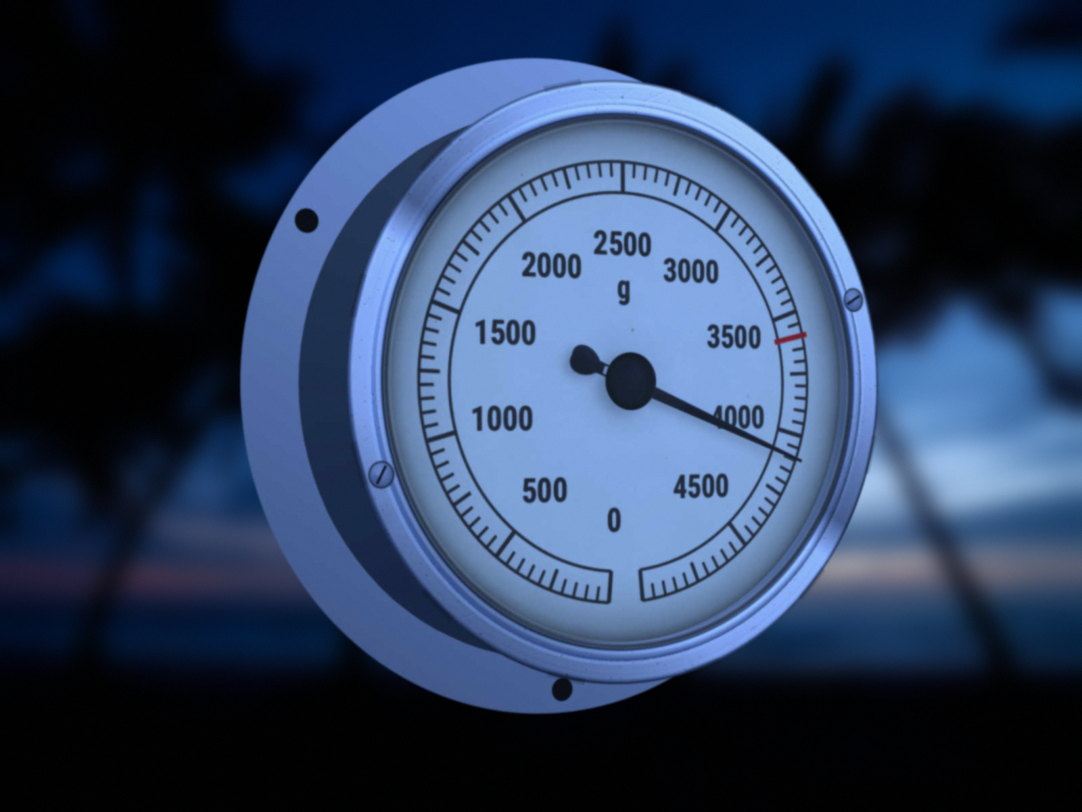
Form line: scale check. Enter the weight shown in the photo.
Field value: 4100 g
